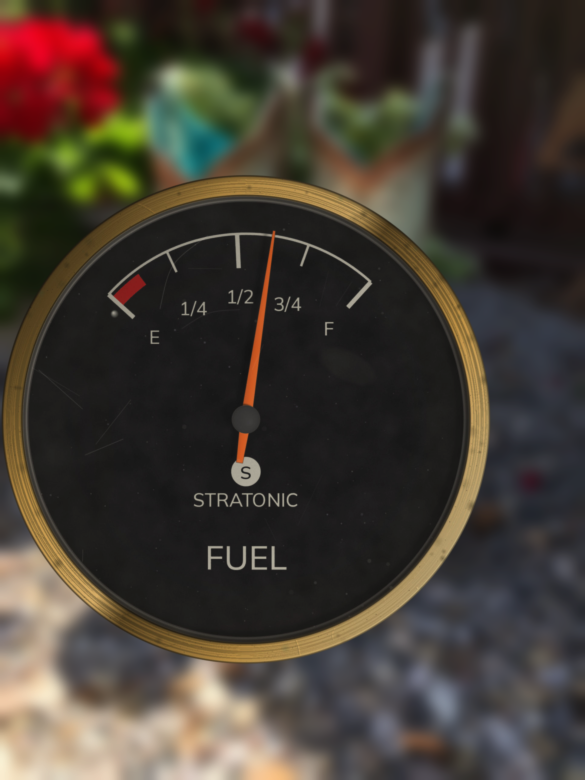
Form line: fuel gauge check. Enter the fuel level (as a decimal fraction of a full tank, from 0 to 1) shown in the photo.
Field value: 0.625
